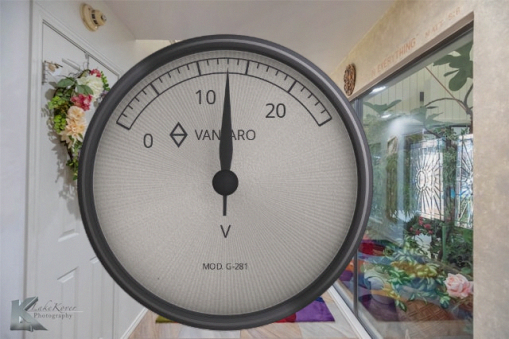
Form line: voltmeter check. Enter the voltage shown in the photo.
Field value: 13 V
